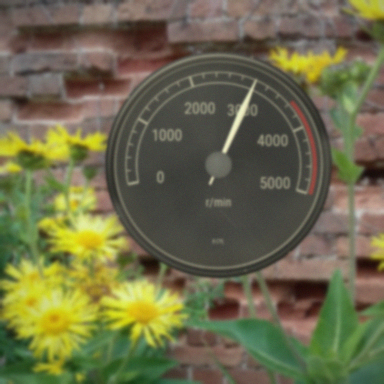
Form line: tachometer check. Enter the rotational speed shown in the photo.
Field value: 3000 rpm
